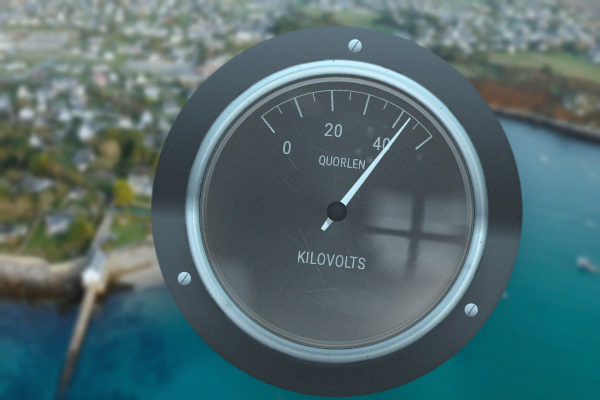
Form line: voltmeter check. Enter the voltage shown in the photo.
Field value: 42.5 kV
